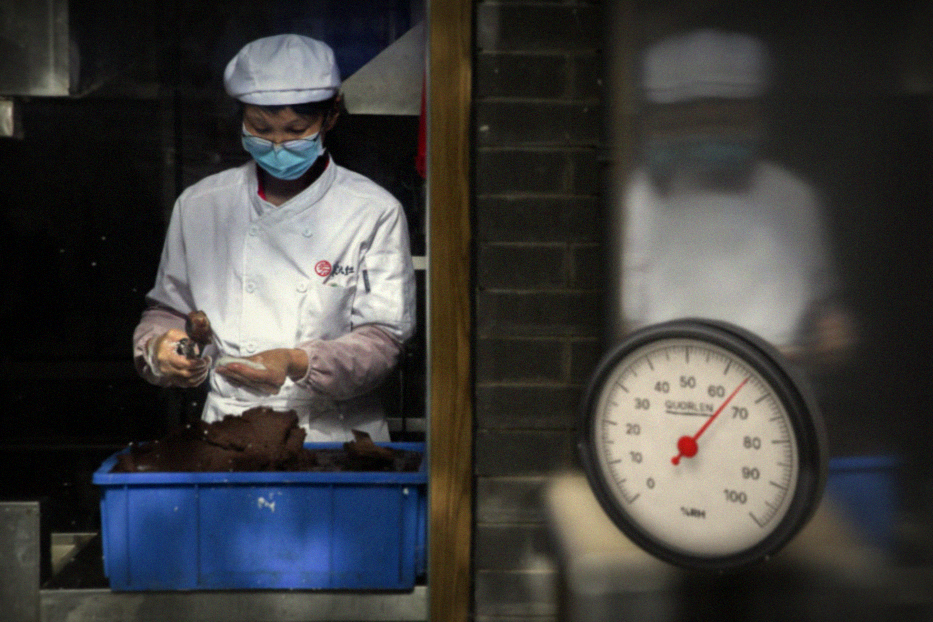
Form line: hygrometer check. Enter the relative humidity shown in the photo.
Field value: 65 %
